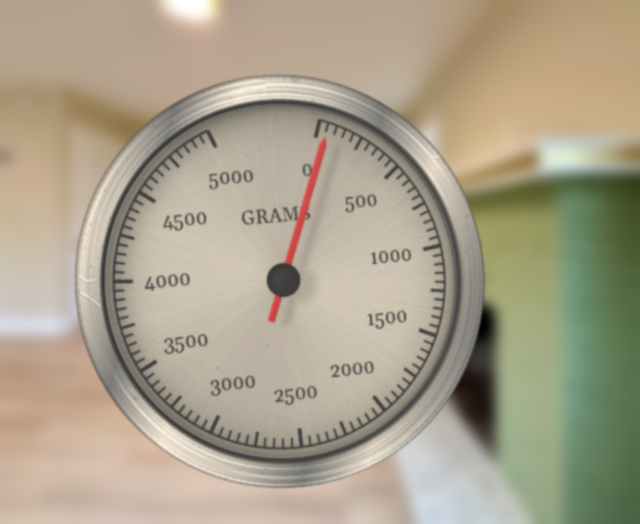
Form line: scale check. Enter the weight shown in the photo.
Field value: 50 g
